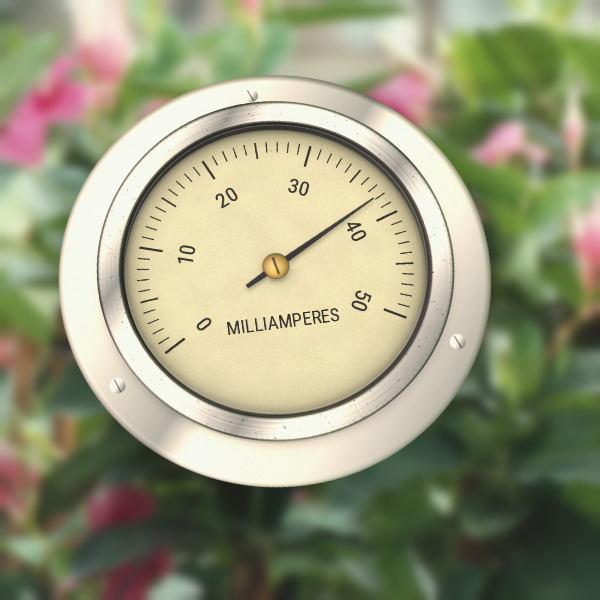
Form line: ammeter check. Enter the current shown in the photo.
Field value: 38 mA
